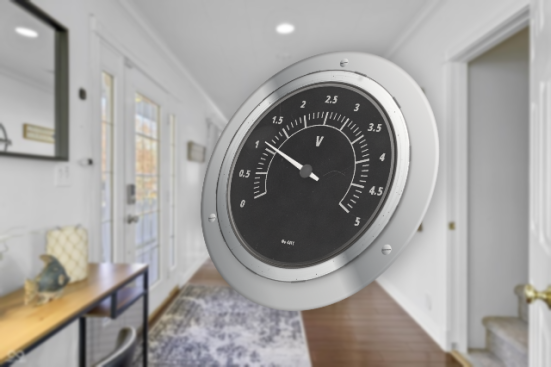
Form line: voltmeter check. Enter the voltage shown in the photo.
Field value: 1.1 V
